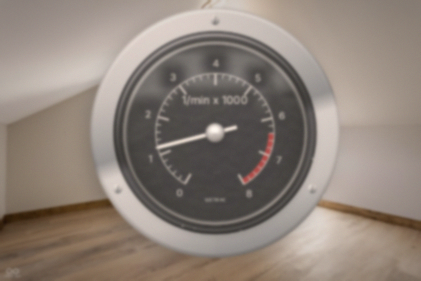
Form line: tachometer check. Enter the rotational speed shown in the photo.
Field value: 1200 rpm
